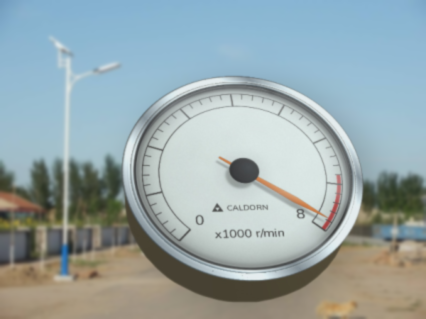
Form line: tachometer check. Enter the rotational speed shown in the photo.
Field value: 7800 rpm
